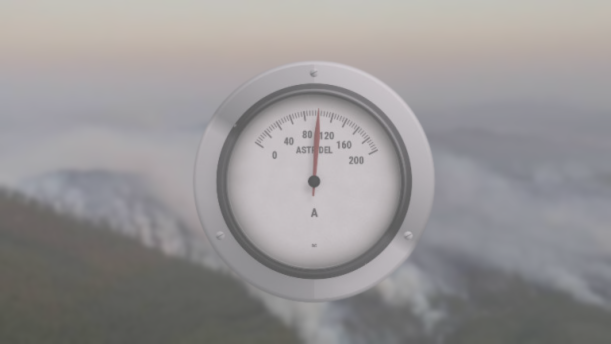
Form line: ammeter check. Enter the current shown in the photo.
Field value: 100 A
